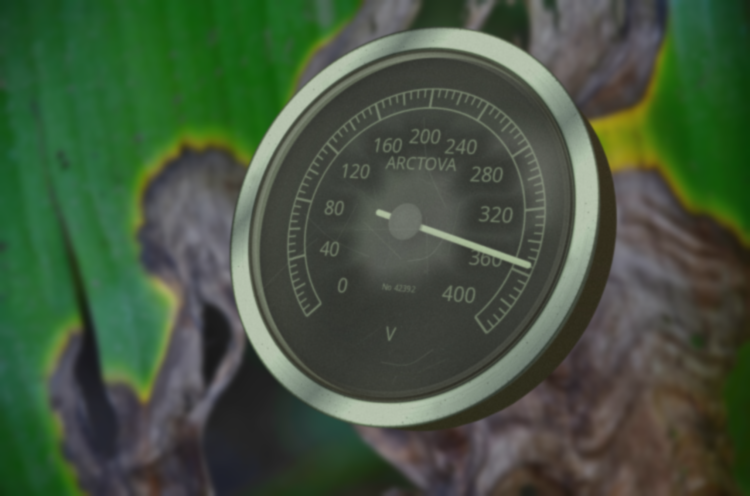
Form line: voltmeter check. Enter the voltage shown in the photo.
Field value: 355 V
